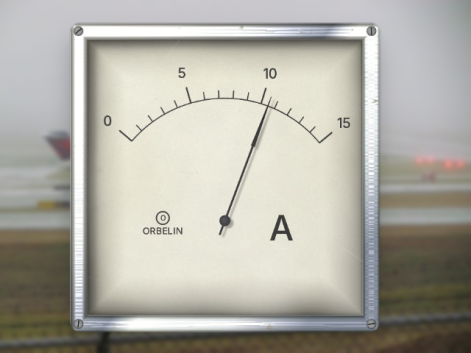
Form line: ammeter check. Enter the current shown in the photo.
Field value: 10.5 A
